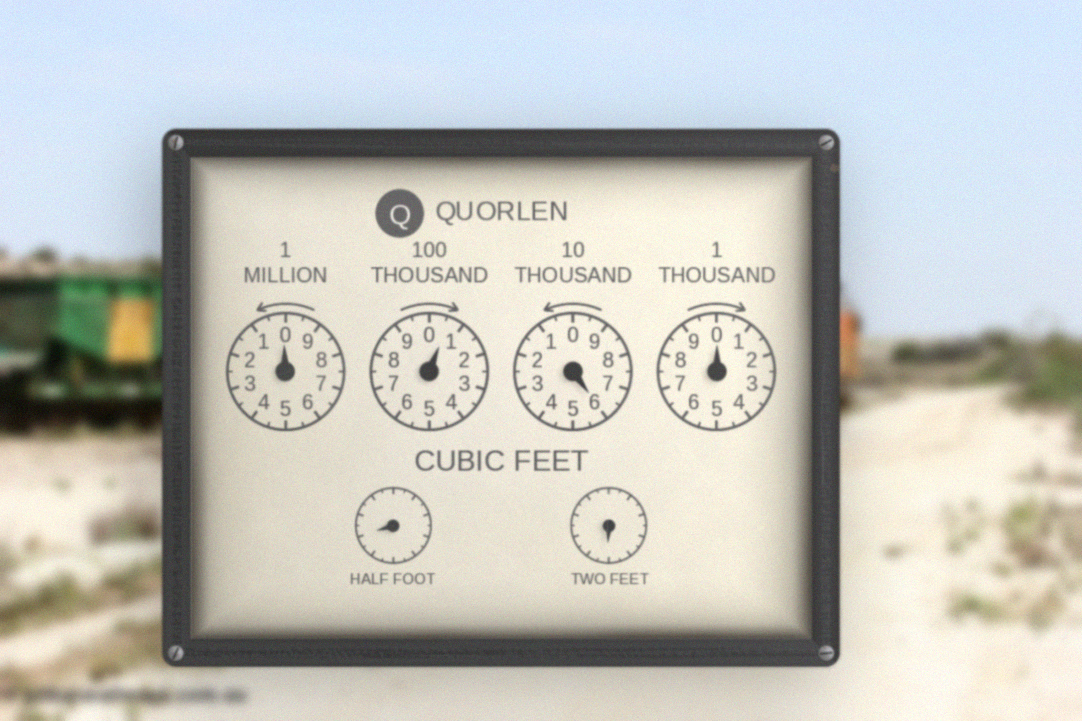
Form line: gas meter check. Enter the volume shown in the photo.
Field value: 6000 ft³
